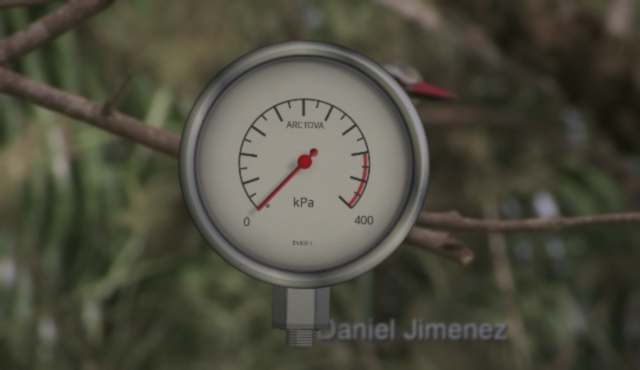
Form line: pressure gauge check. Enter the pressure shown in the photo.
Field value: 0 kPa
